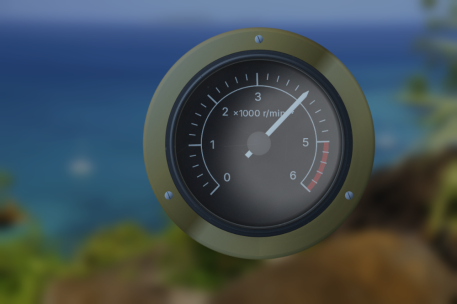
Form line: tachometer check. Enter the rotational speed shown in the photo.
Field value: 4000 rpm
